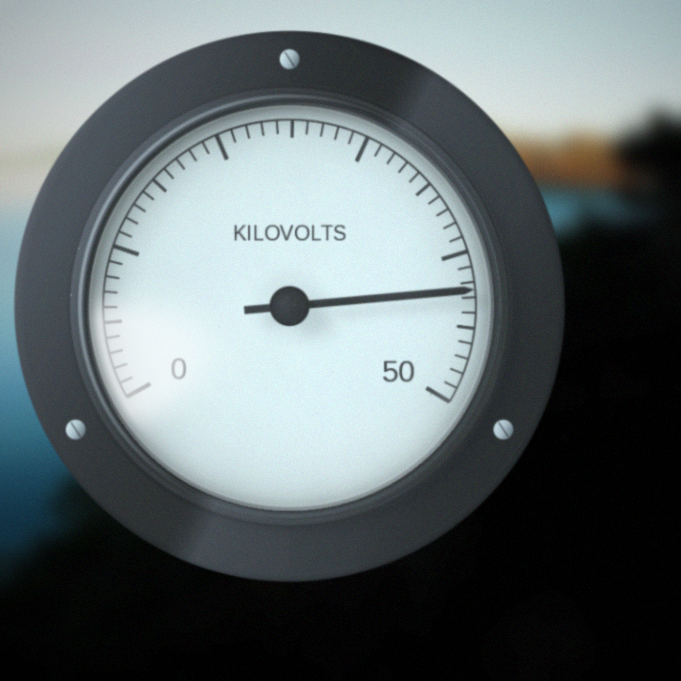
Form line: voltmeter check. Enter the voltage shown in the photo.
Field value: 42.5 kV
